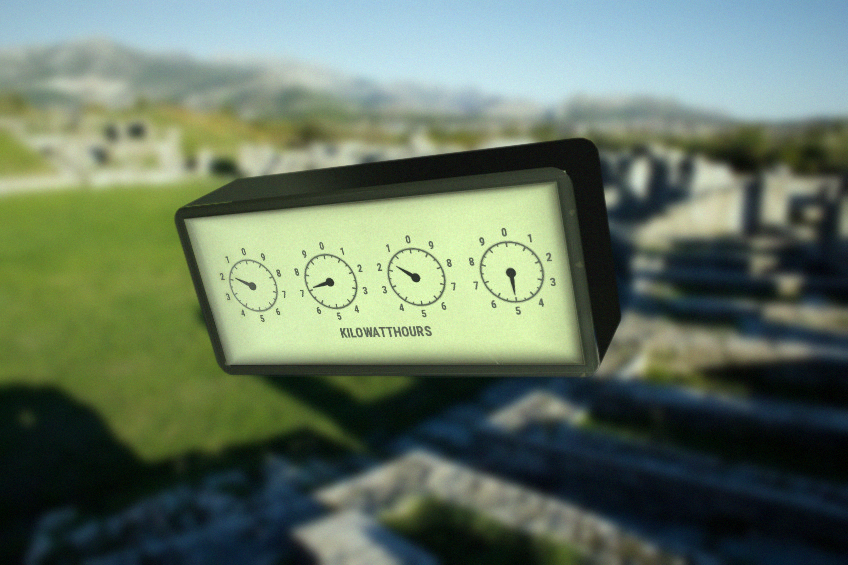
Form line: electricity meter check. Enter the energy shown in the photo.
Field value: 1715 kWh
